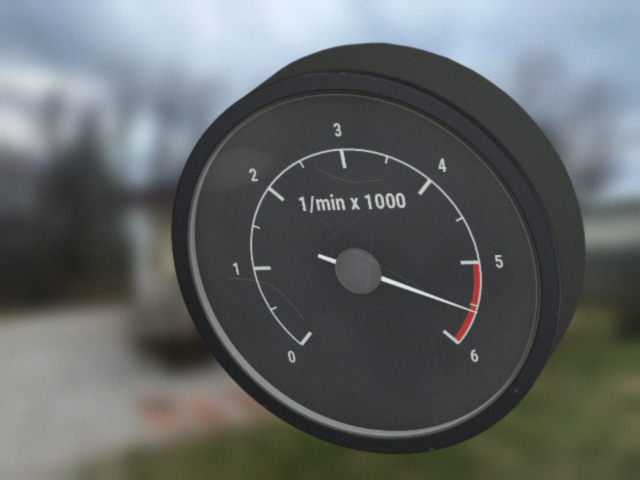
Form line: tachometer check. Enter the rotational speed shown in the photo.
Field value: 5500 rpm
